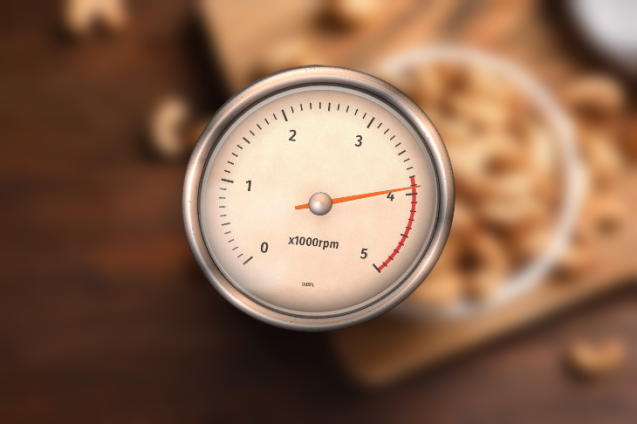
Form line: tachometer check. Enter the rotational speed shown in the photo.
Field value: 3900 rpm
